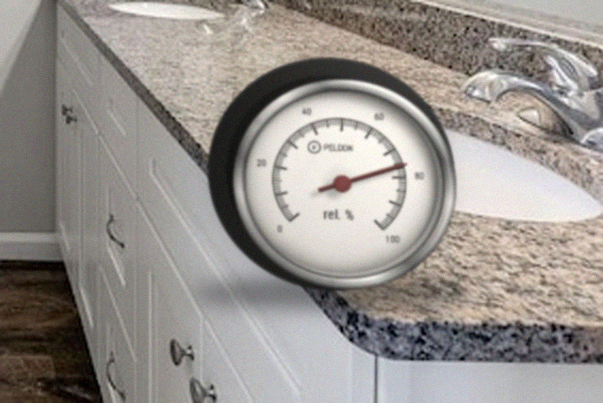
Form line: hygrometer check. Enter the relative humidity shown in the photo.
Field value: 75 %
